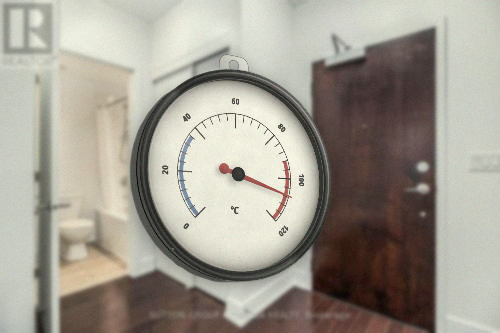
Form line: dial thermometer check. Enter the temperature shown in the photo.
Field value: 108 °C
